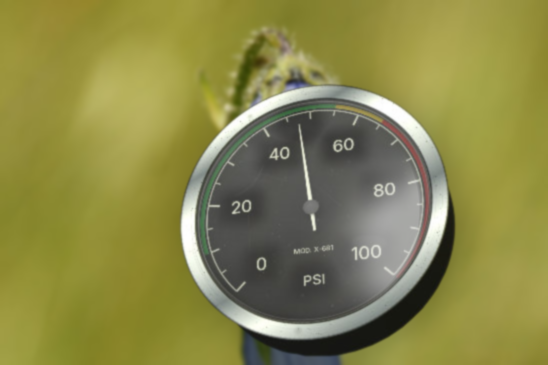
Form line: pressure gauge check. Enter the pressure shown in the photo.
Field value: 47.5 psi
